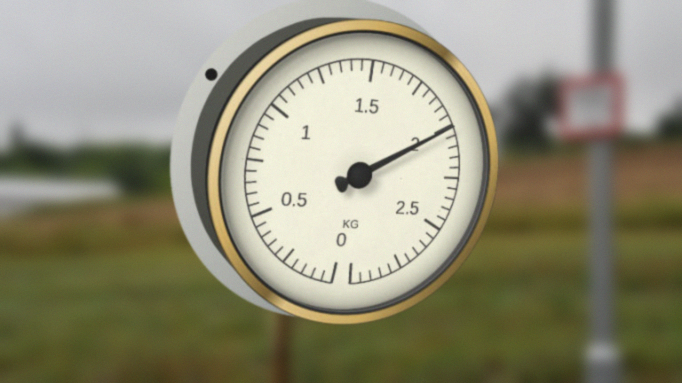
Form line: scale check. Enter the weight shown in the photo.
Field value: 2 kg
